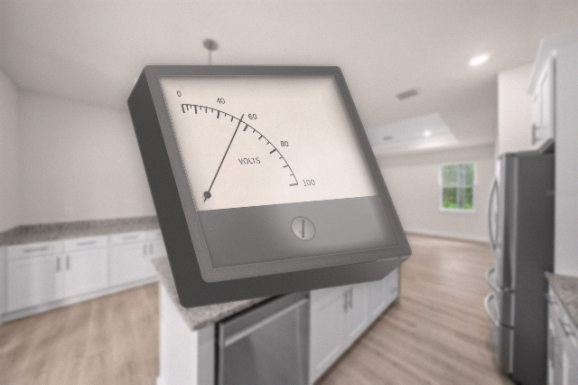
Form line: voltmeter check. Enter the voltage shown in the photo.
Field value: 55 V
